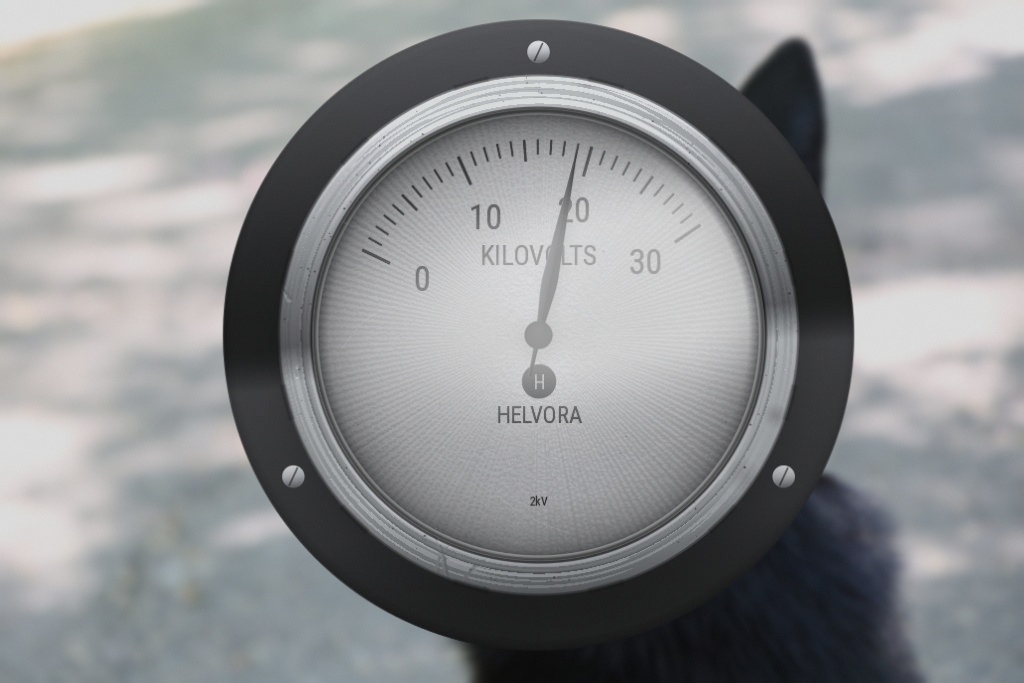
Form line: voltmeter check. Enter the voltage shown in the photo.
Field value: 19 kV
